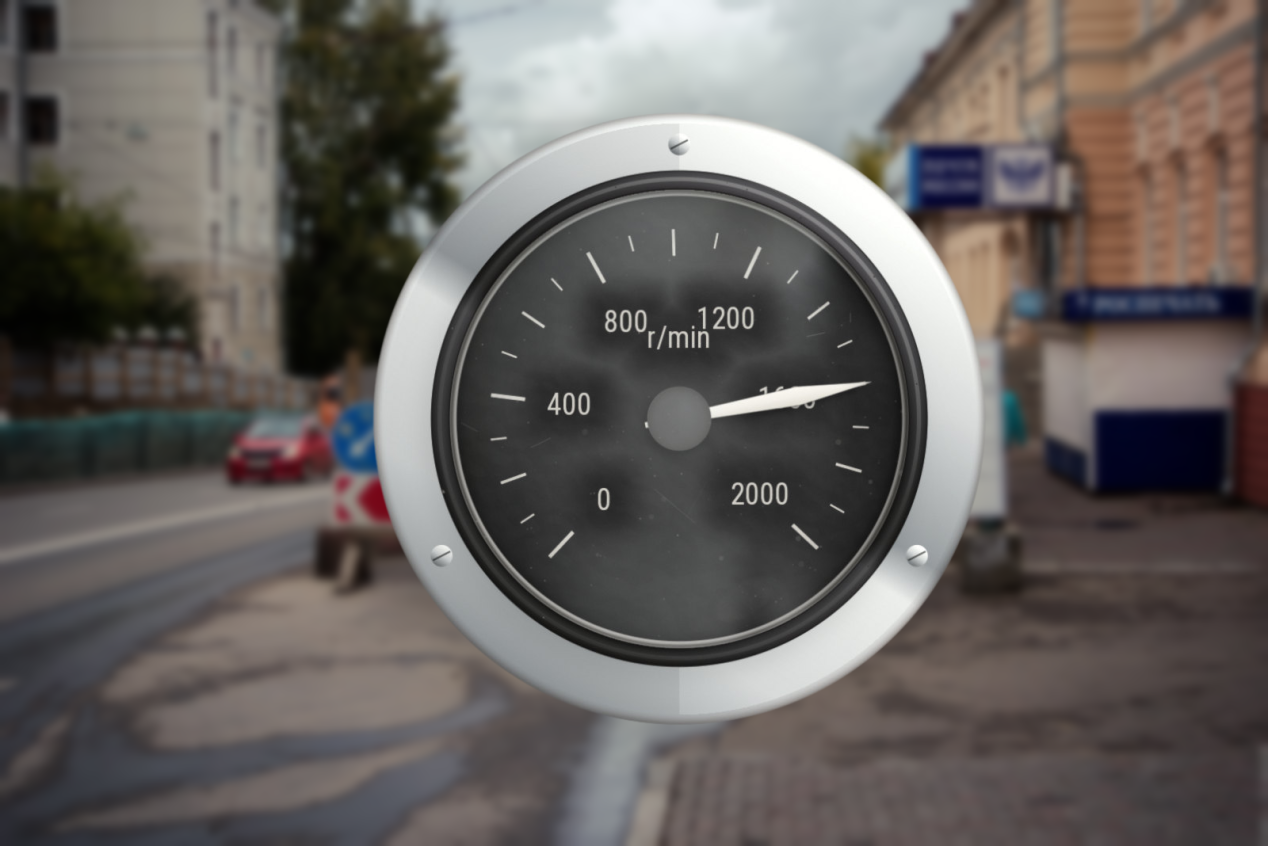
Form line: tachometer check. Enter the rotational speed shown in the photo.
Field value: 1600 rpm
